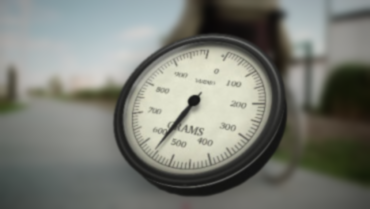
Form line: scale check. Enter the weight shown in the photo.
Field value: 550 g
